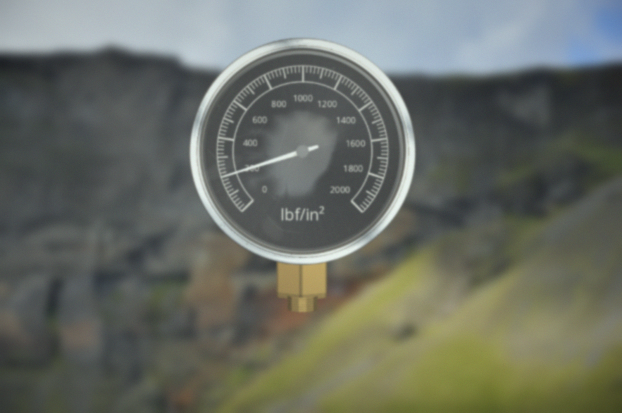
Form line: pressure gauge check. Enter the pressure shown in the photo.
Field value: 200 psi
